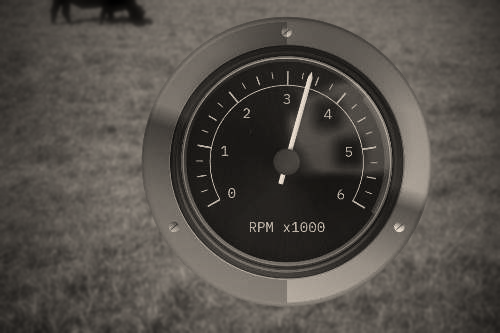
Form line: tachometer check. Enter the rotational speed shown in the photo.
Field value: 3375 rpm
